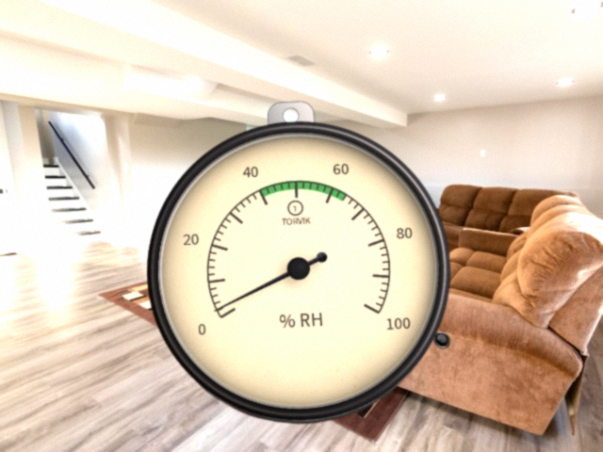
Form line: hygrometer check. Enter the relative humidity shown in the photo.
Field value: 2 %
